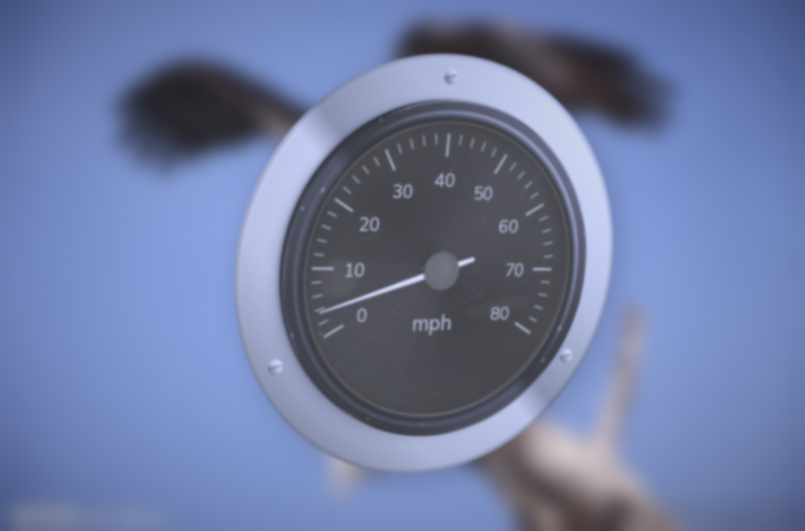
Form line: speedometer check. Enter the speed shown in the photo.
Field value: 4 mph
